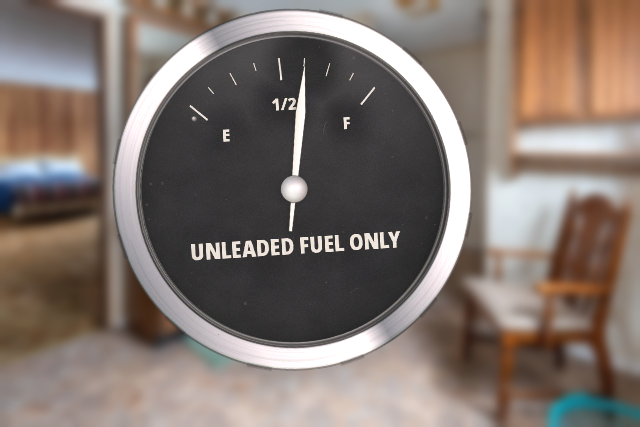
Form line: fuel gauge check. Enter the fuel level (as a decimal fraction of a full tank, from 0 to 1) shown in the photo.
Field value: 0.625
